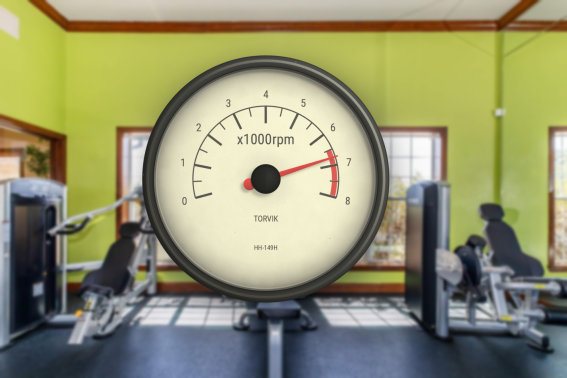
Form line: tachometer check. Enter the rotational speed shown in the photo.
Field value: 6750 rpm
